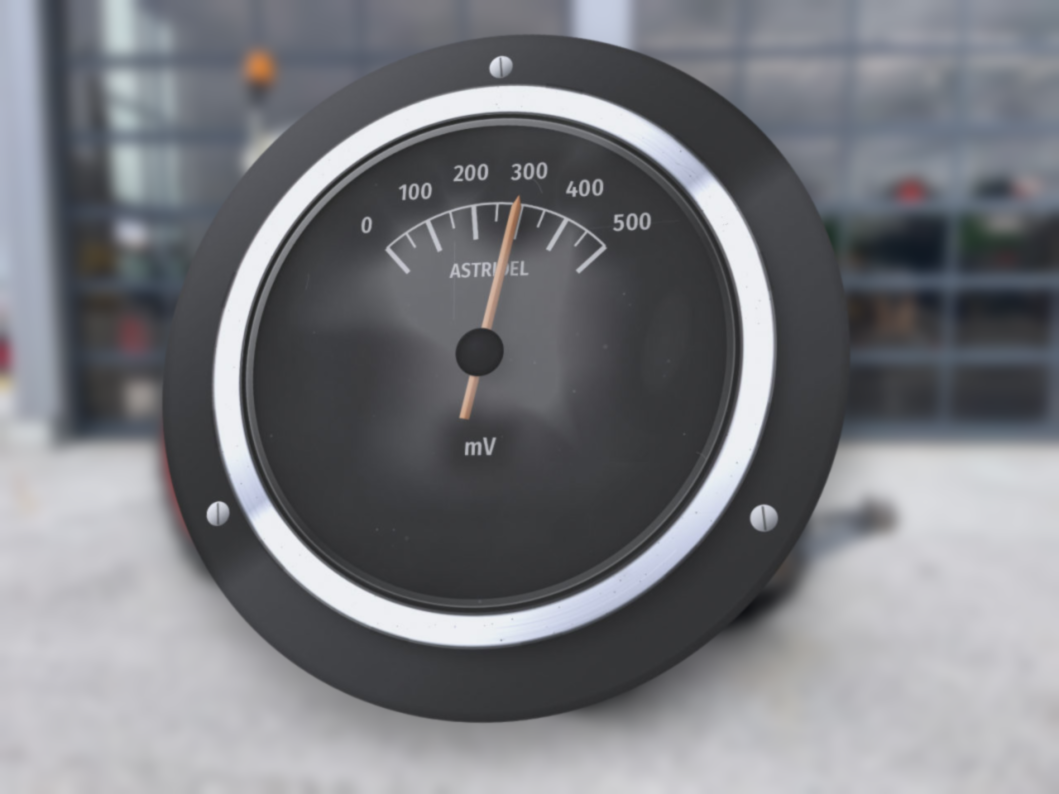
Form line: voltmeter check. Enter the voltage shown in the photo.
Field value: 300 mV
